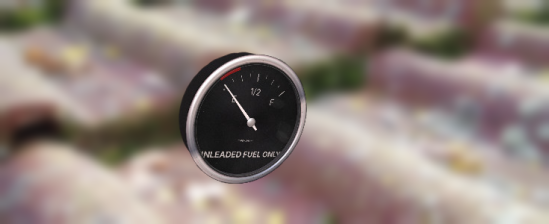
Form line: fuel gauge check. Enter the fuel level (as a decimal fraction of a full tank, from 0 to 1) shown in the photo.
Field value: 0
